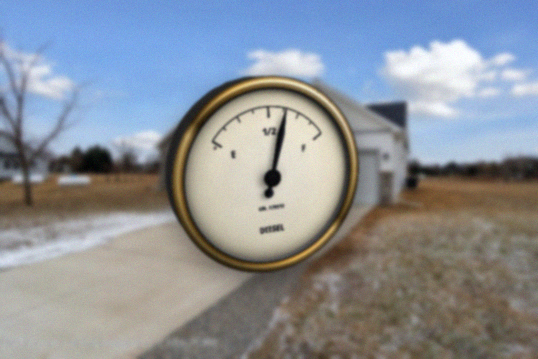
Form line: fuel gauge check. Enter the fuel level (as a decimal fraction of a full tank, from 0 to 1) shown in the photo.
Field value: 0.625
